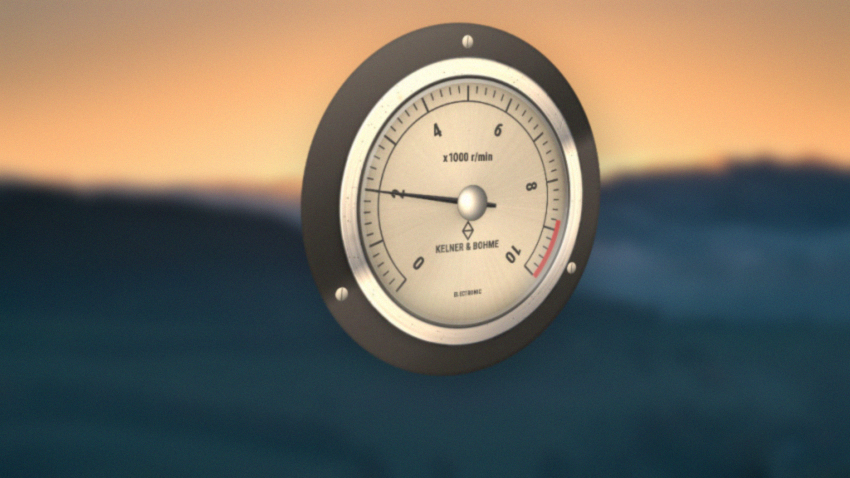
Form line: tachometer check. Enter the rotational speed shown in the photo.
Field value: 2000 rpm
